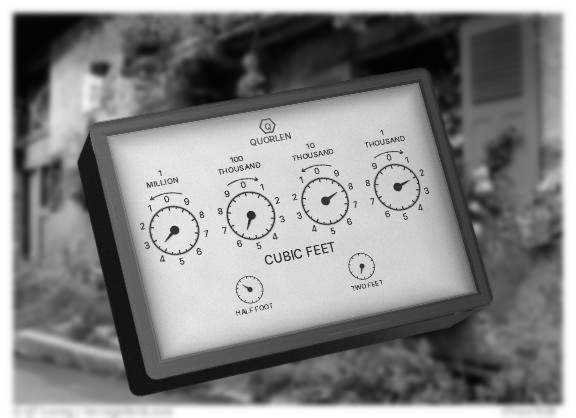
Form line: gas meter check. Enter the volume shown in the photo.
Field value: 358200 ft³
